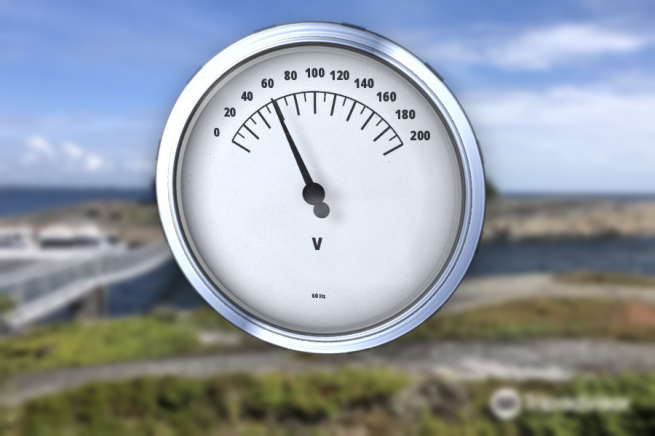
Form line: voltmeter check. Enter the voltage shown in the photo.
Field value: 60 V
